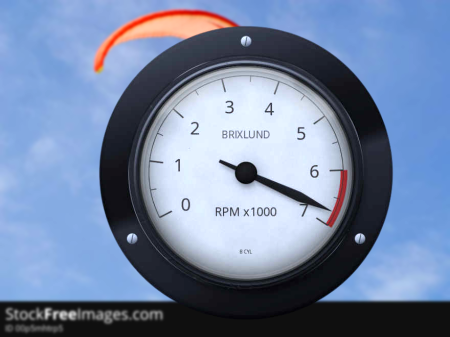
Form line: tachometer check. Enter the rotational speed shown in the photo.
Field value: 6750 rpm
